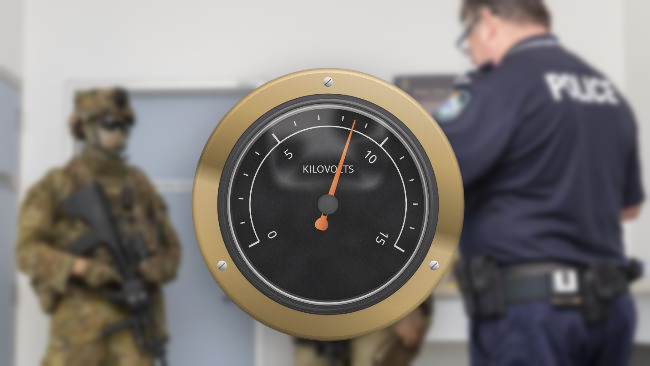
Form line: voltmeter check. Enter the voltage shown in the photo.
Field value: 8.5 kV
